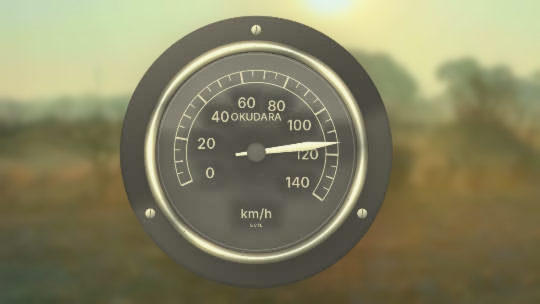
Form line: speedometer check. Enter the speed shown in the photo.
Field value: 115 km/h
